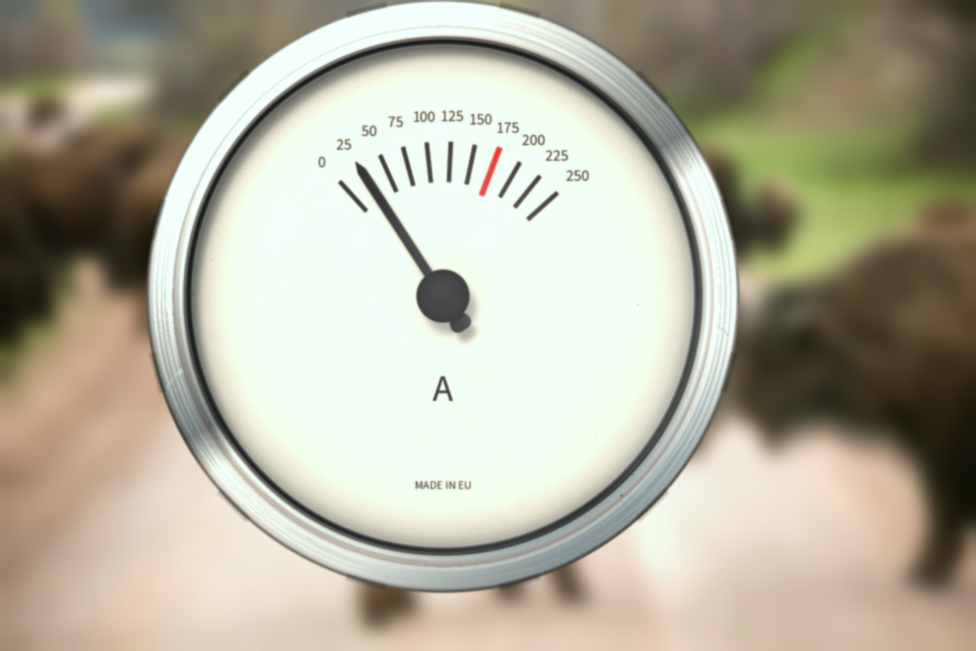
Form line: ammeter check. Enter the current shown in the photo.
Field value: 25 A
